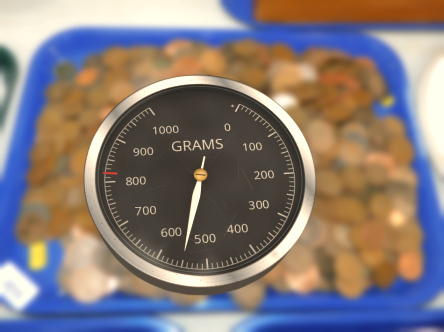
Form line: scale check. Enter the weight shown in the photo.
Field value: 550 g
